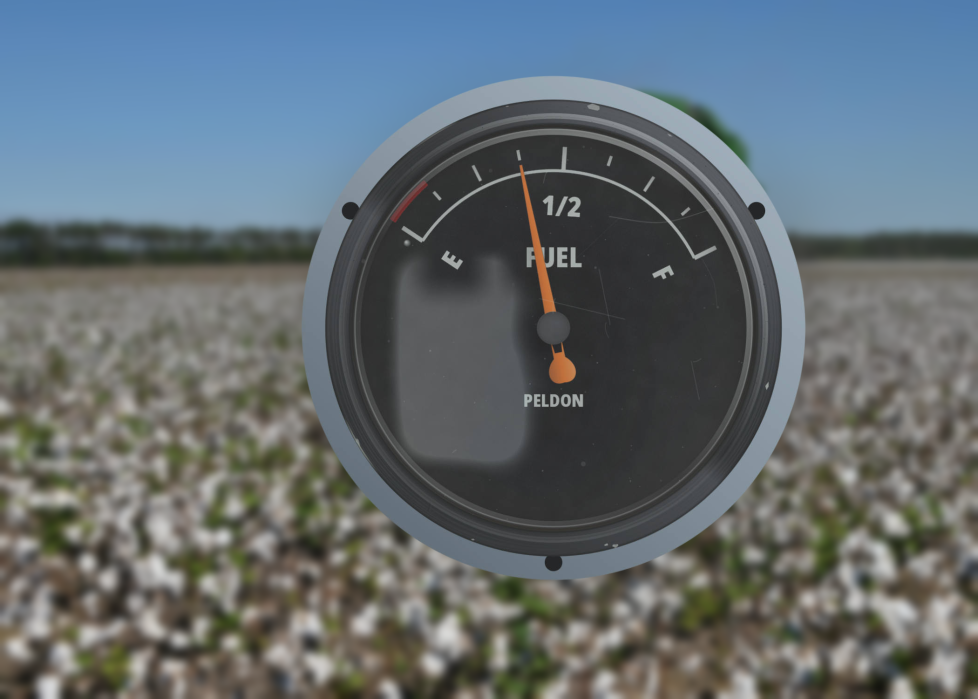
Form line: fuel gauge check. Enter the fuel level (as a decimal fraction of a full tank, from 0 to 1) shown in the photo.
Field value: 0.375
